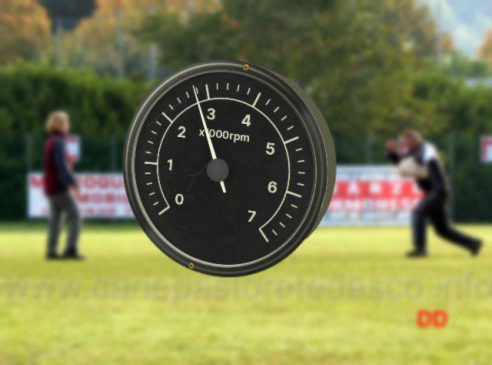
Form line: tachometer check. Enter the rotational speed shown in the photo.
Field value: 2800 rpm
